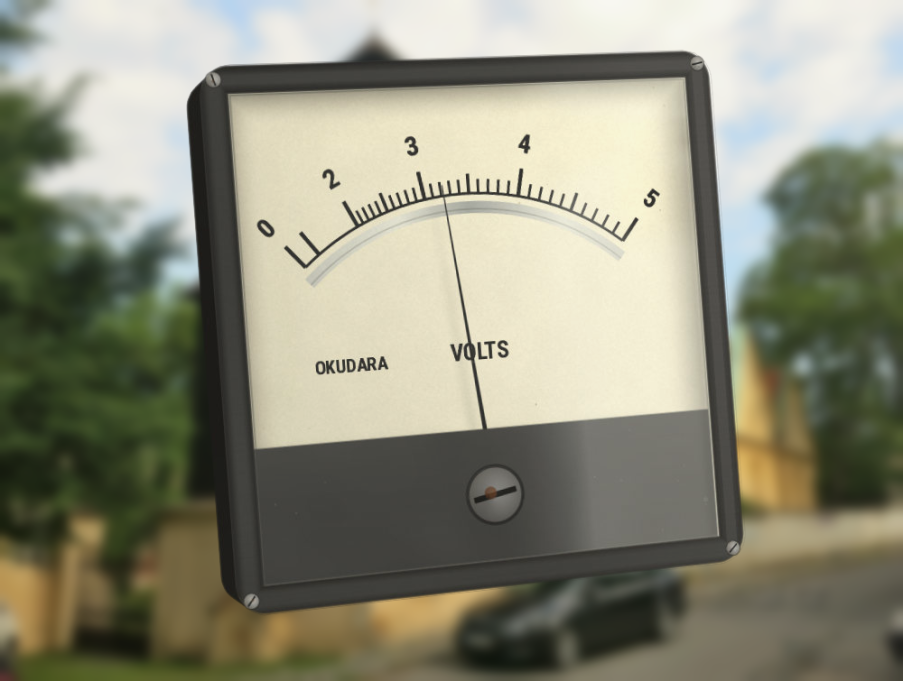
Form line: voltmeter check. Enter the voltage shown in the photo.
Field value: 3.2 V
